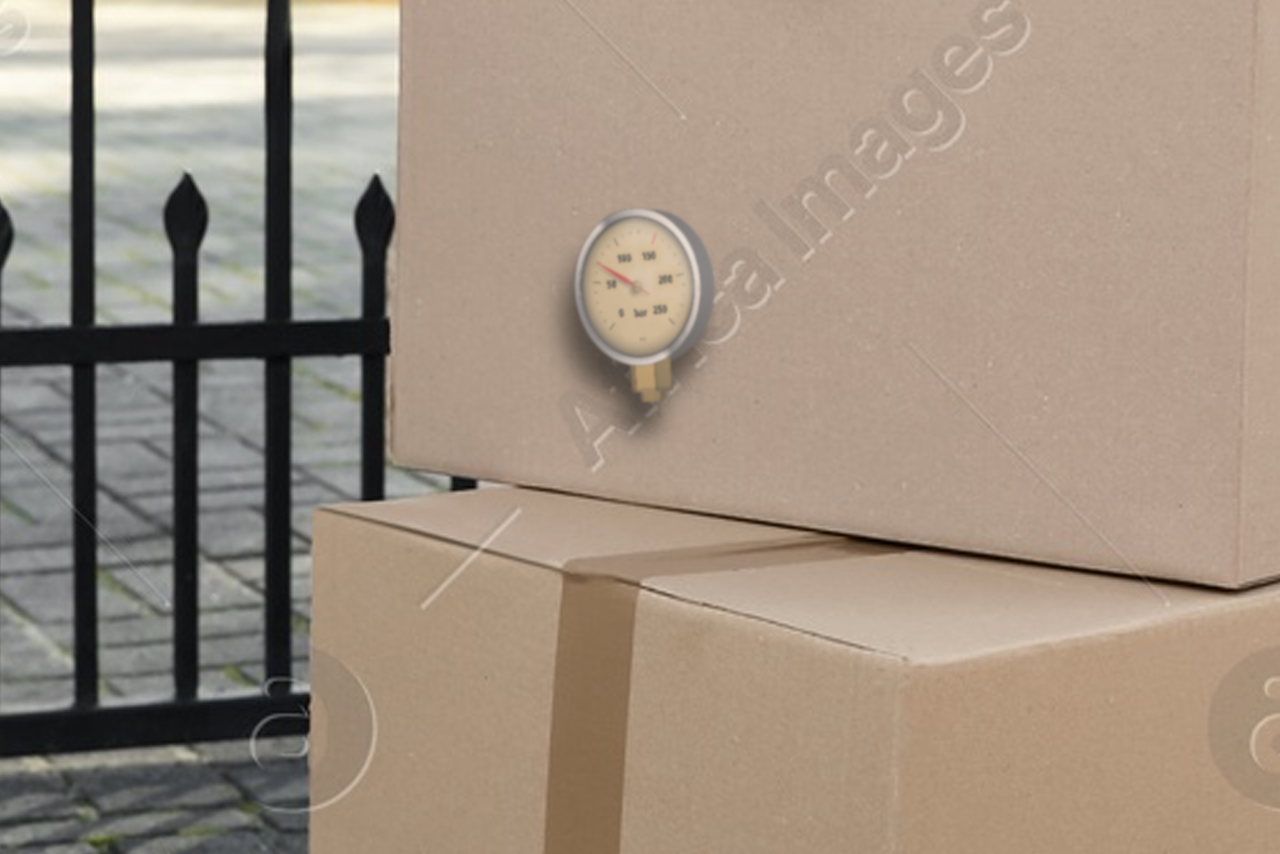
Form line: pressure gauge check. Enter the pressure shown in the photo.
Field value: 70 bar
